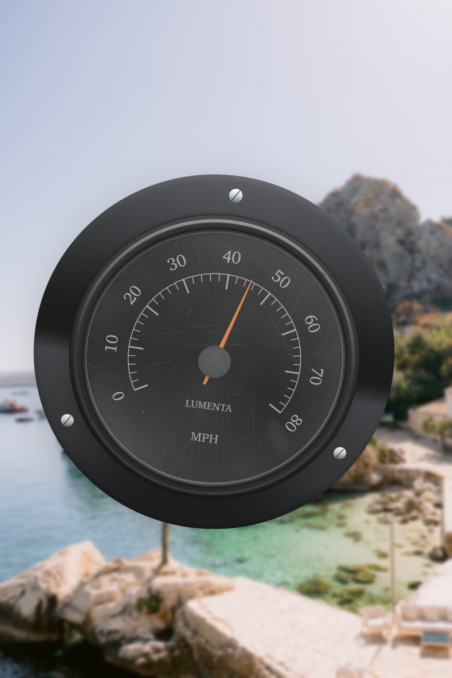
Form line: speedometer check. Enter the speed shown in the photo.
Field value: 45 mph
